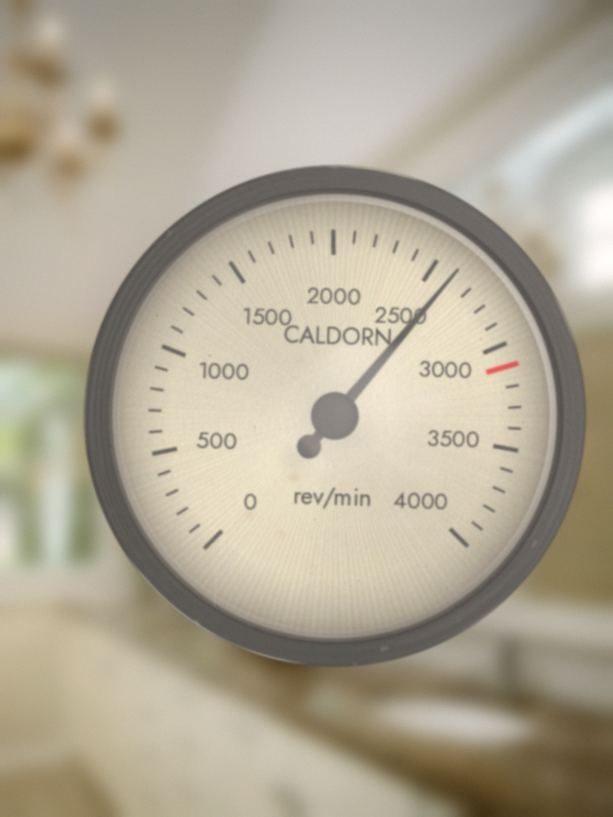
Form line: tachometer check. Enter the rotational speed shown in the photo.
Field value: 2600 rpm
